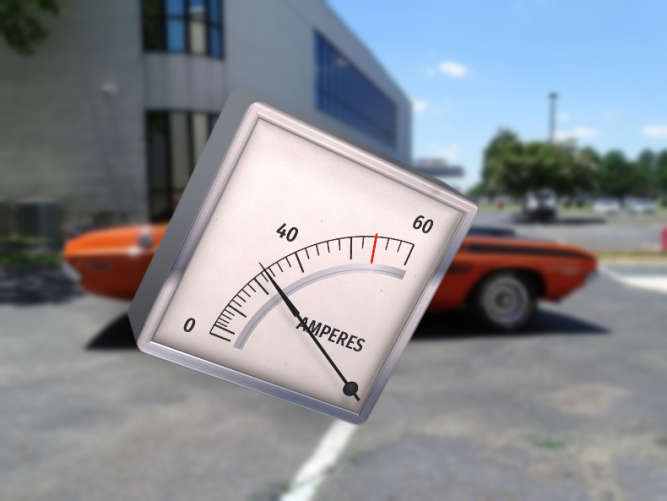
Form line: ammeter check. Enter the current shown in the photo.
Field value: 33 A
